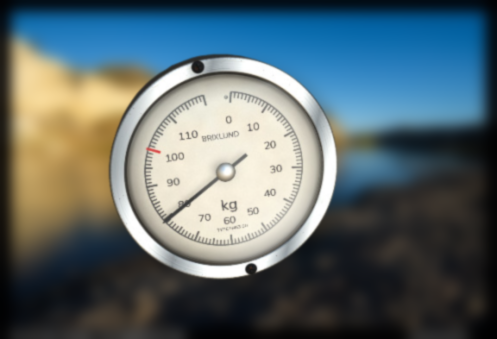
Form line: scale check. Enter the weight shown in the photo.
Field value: 80 kg
